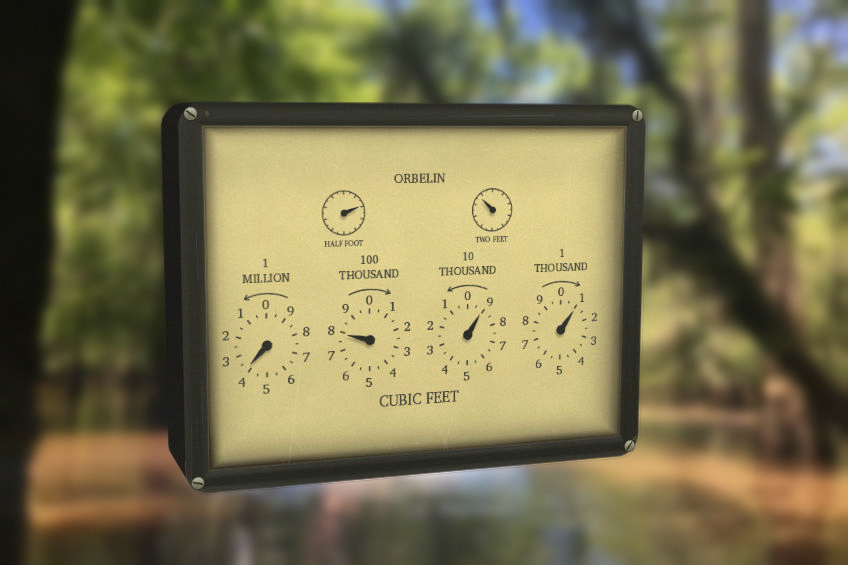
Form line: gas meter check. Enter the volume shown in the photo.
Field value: 379100 ft³
